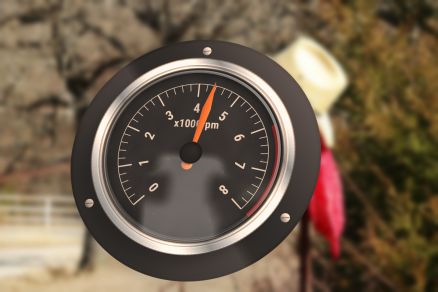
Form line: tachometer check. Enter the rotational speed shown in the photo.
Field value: 4400 rpm
